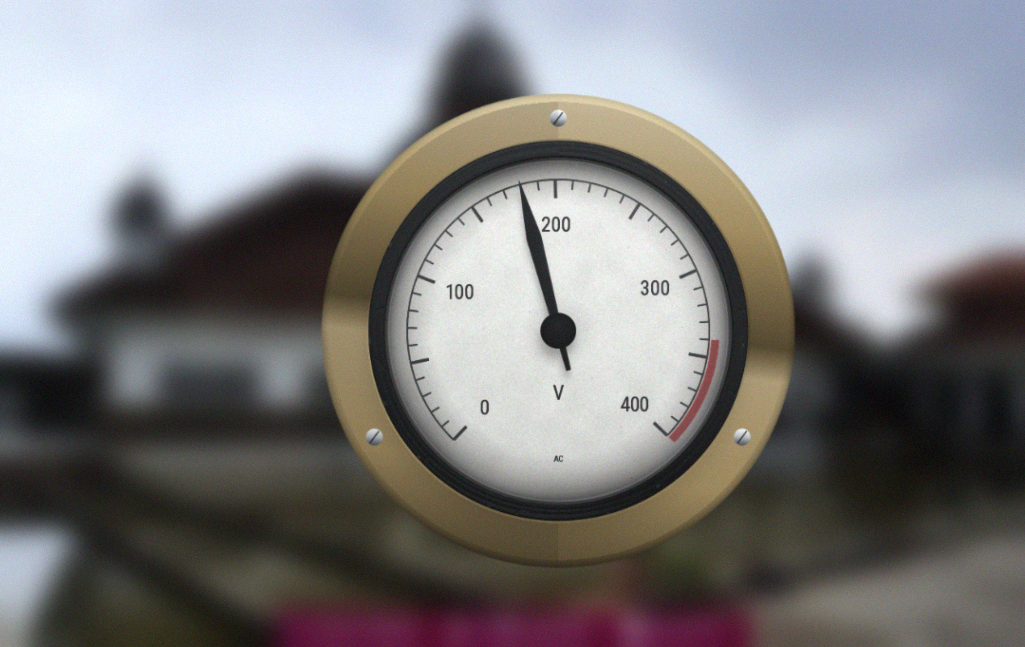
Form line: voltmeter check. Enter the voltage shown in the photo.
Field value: 180 V
